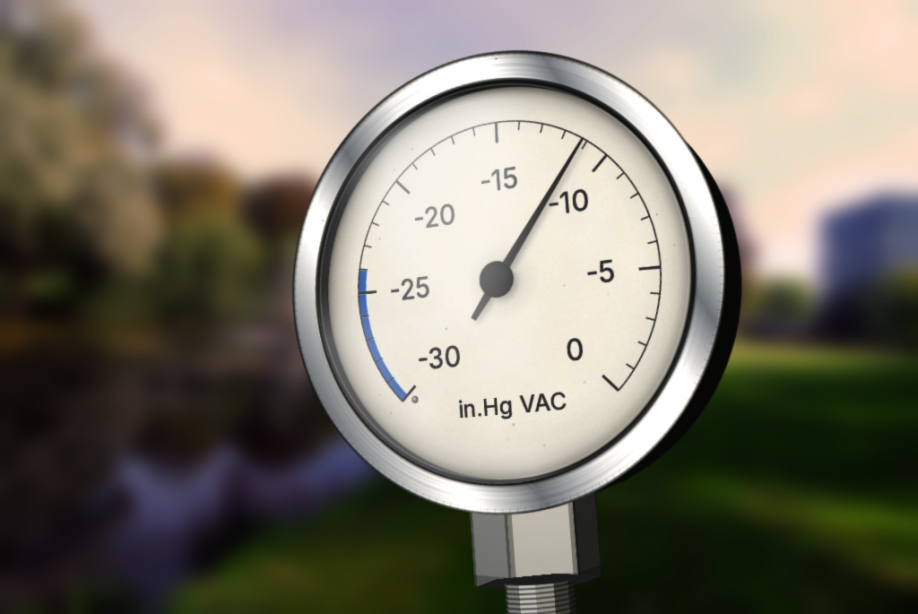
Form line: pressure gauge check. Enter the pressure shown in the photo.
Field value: -11 inHg
